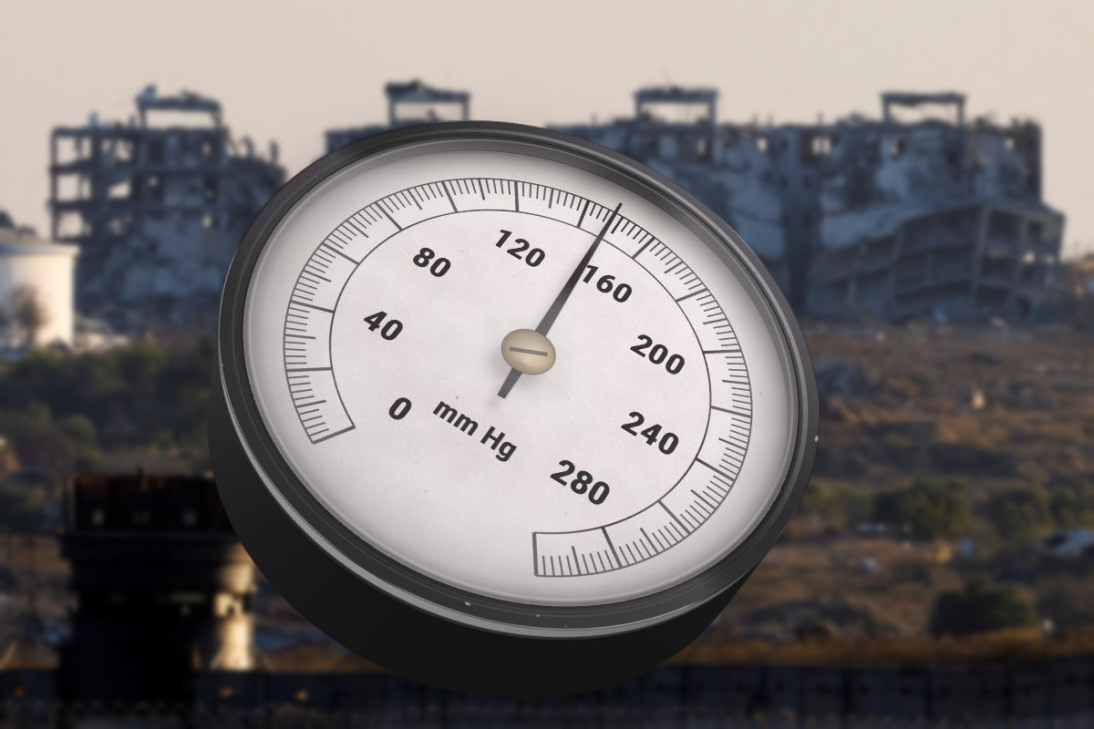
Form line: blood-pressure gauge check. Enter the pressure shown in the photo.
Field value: 148 mmHg
